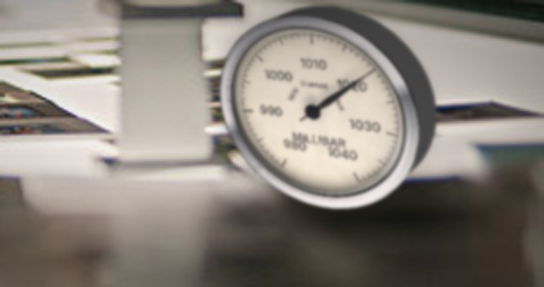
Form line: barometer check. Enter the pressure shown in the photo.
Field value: 1020 mbar
